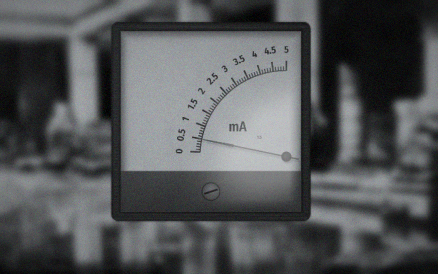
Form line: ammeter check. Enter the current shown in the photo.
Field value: 0.5 mA
